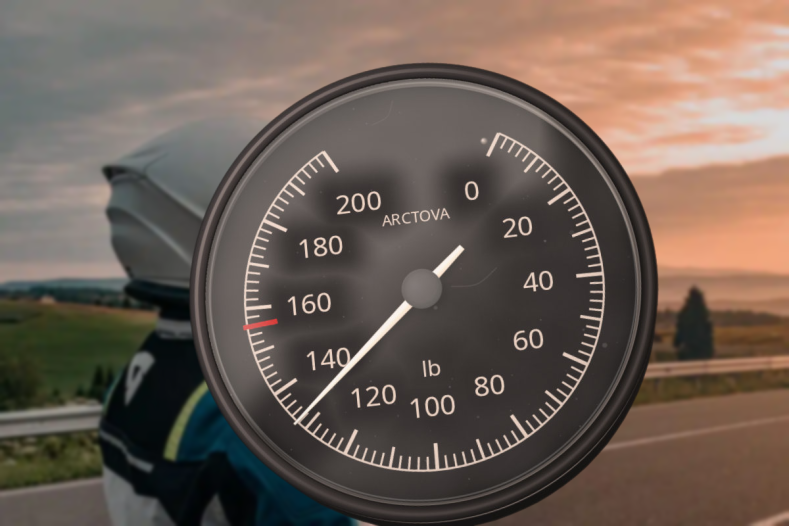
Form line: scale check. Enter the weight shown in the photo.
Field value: 132 lb
